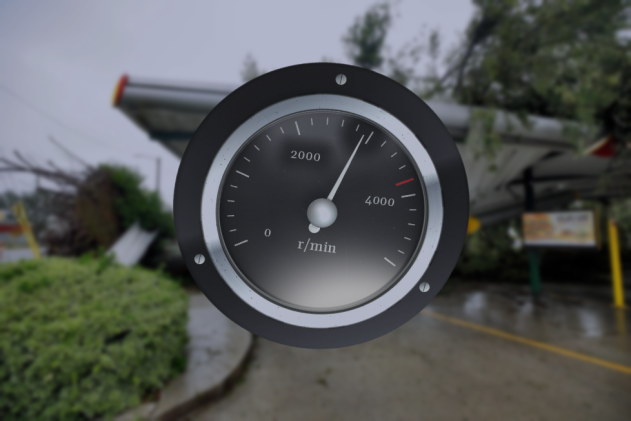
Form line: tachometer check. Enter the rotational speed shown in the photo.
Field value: 2900 rpm
